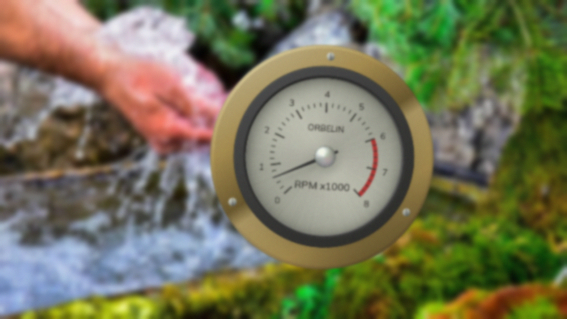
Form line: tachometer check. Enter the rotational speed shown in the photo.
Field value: 600 rpm
